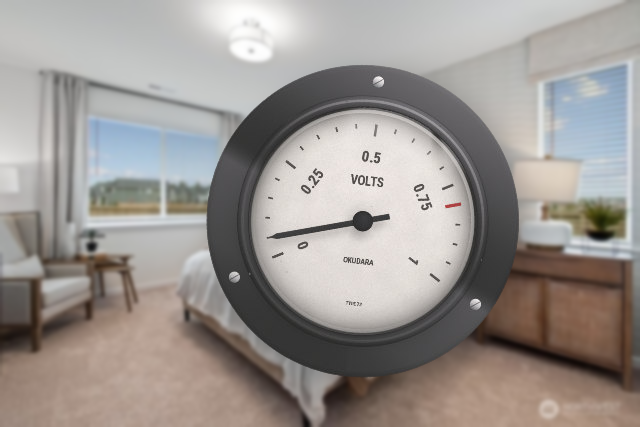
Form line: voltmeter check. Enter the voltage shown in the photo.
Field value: 0.05 V
